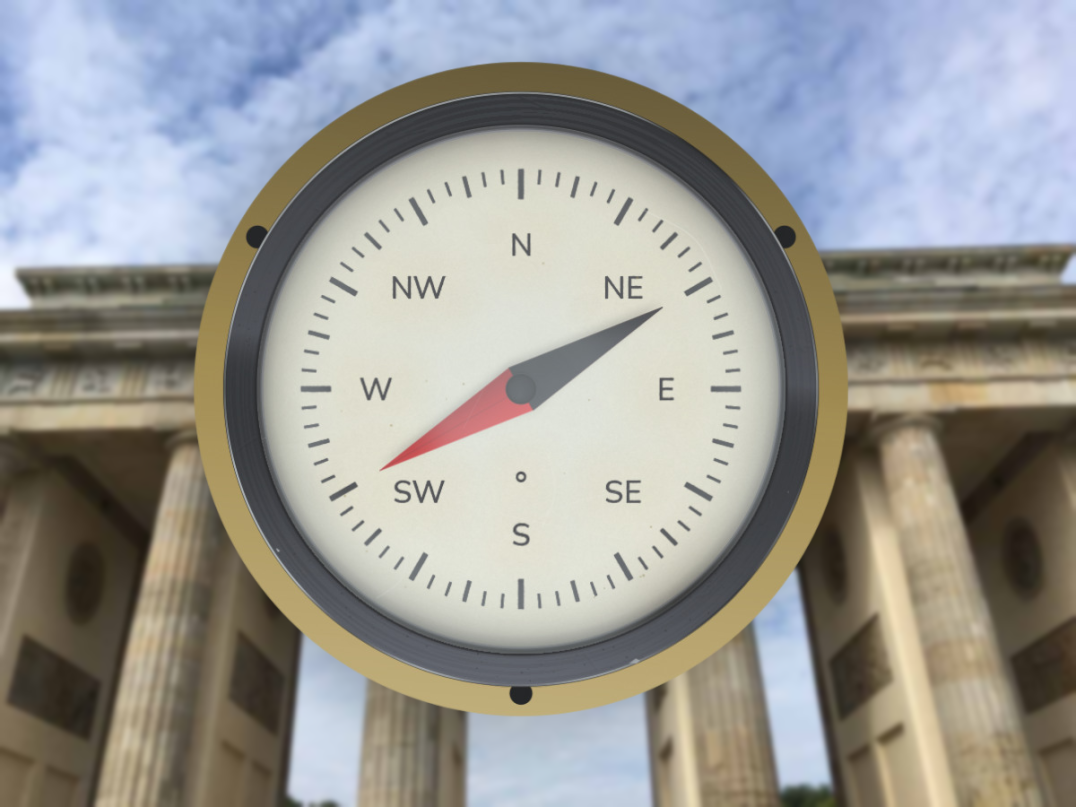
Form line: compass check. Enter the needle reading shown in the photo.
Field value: 240 °
